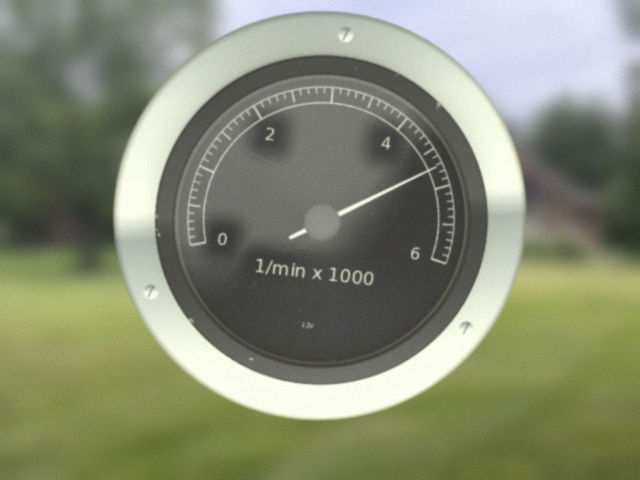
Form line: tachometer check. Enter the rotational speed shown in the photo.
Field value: 4700 rpm
